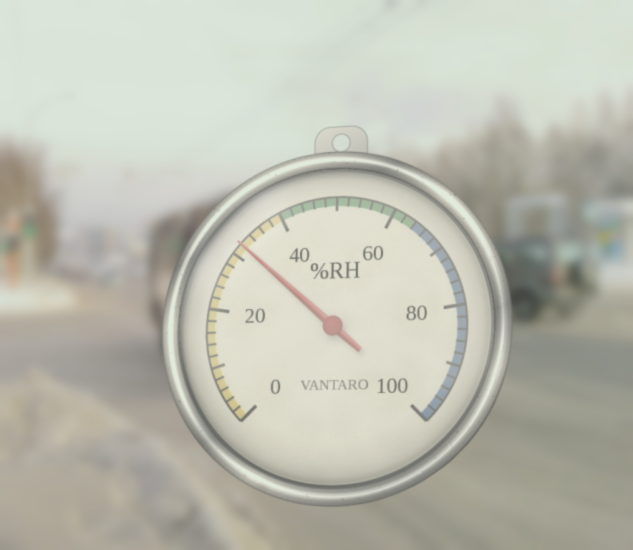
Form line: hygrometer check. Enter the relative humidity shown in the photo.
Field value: 32 %
